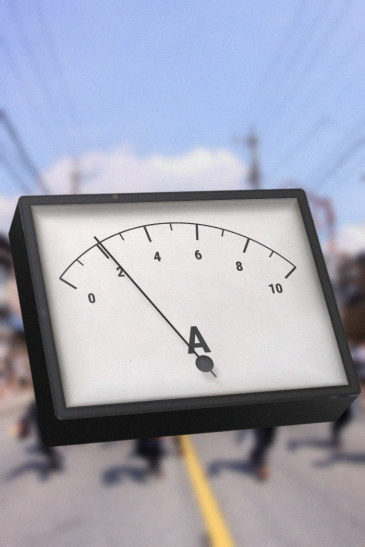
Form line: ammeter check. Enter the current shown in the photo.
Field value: 2 A
